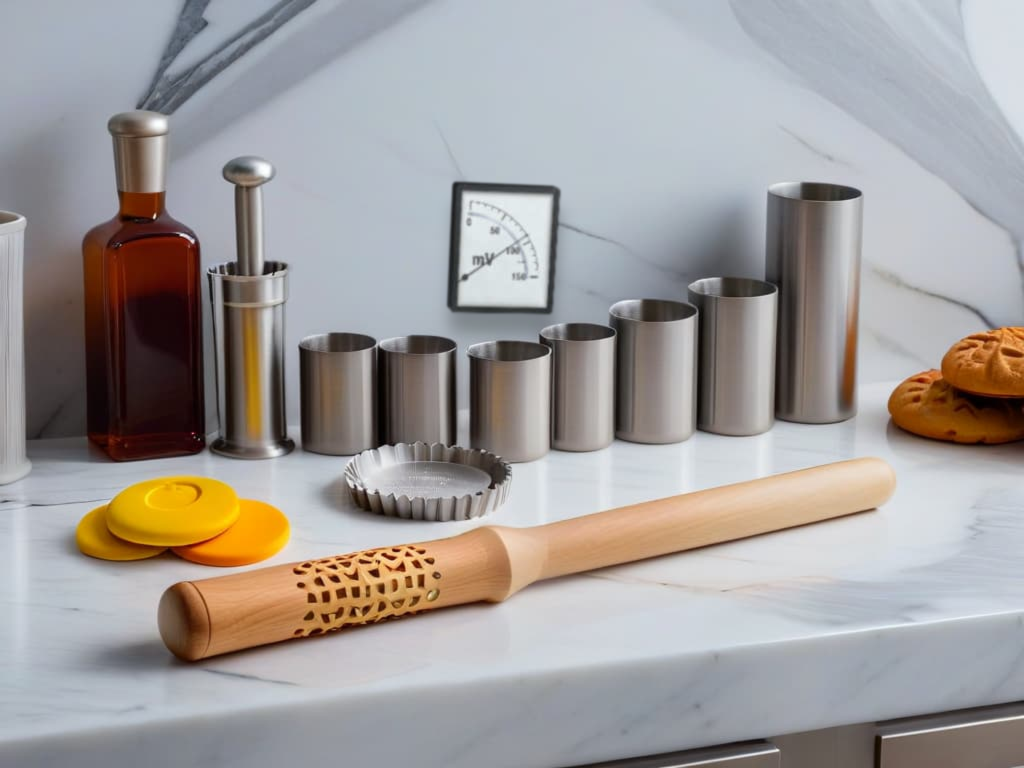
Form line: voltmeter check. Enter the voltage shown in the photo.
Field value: 90 mV
